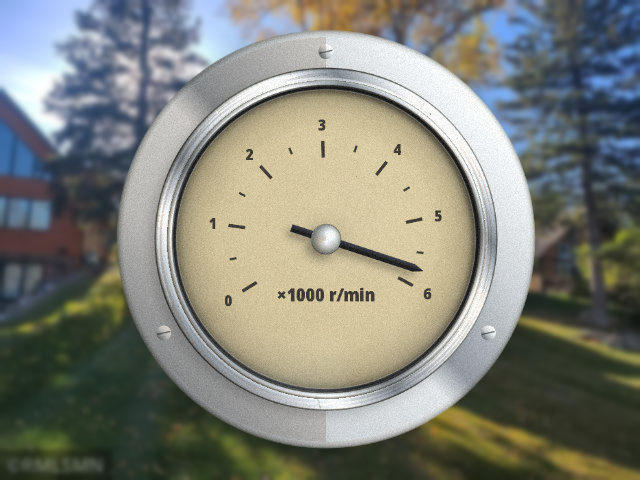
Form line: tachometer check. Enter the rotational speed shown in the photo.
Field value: 5750 rpm
